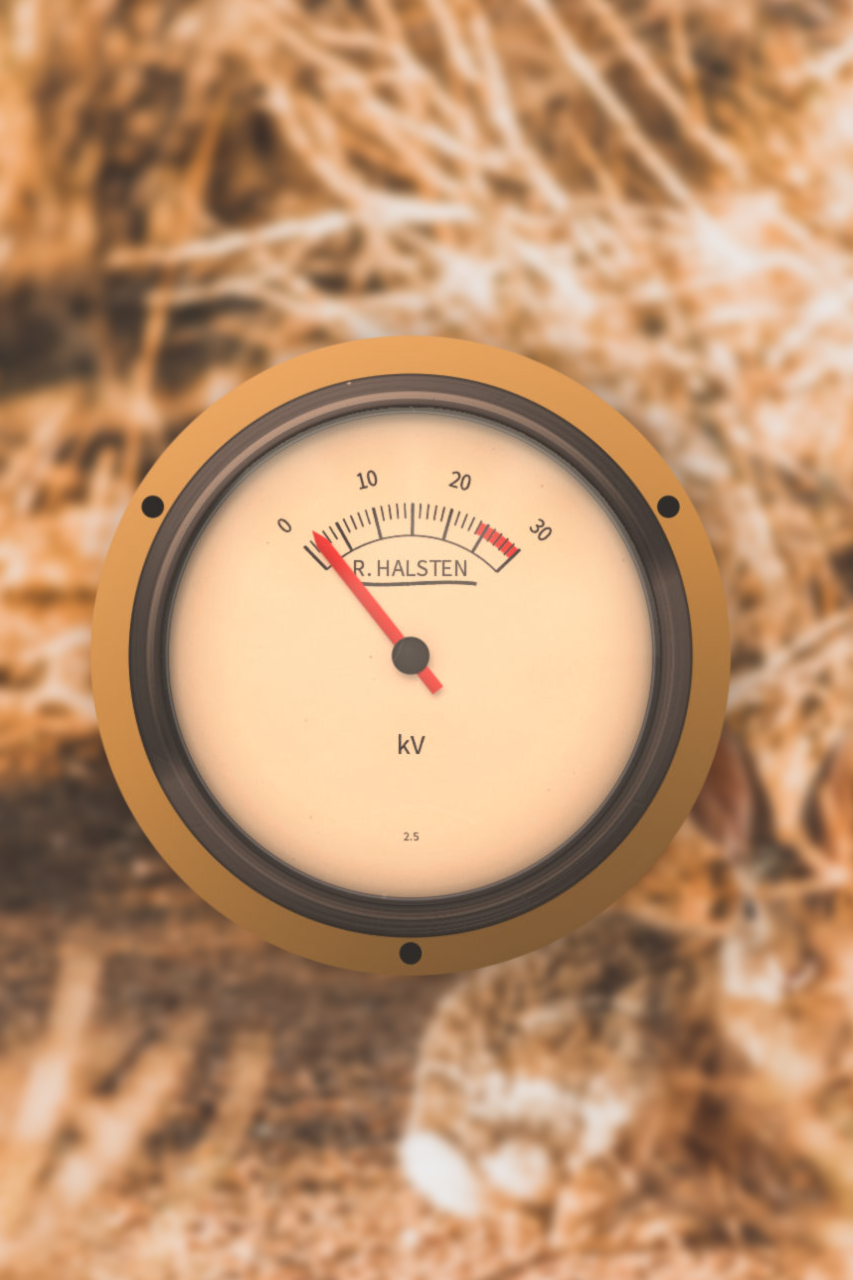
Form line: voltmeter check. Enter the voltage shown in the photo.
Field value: 2 kV
